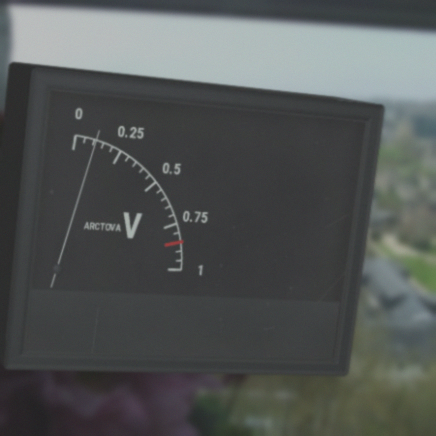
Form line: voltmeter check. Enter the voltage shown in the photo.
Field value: 0.1 V
